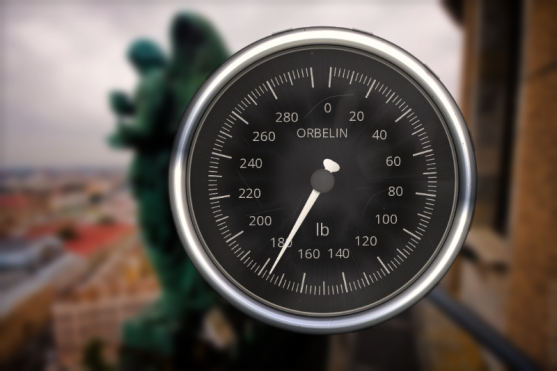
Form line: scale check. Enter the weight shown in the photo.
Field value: 176 lb
